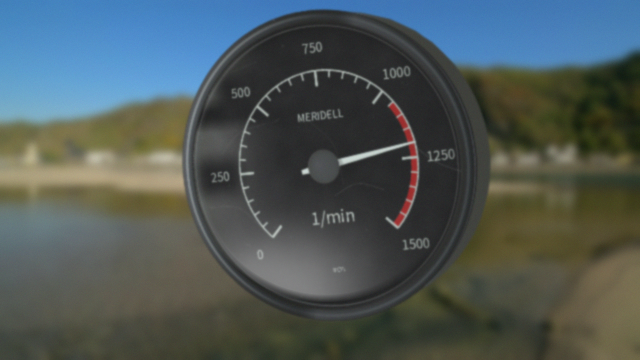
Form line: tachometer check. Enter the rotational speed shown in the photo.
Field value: 1200 rpm
